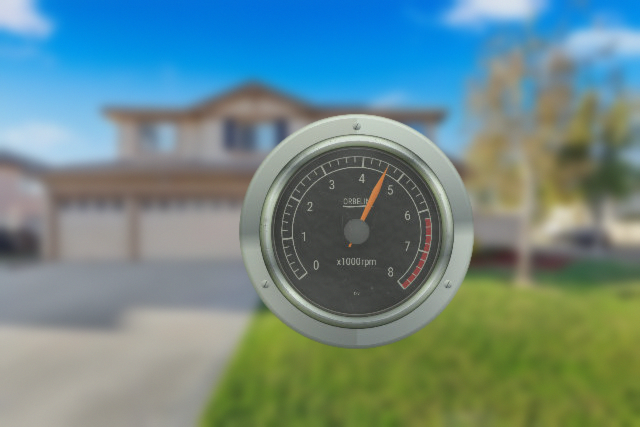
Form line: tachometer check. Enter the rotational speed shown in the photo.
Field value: 4600 rpm
